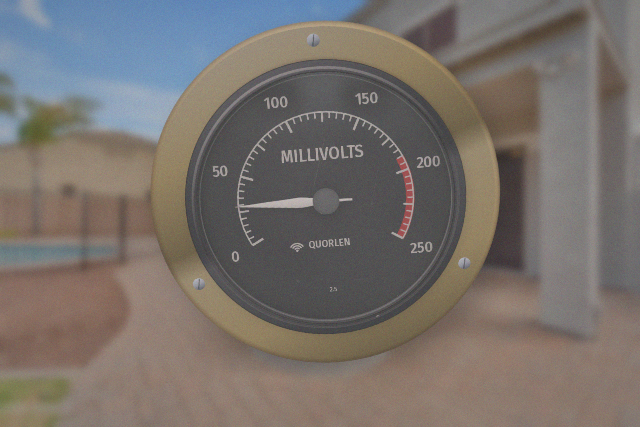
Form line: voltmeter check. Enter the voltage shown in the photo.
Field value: 30 mV
